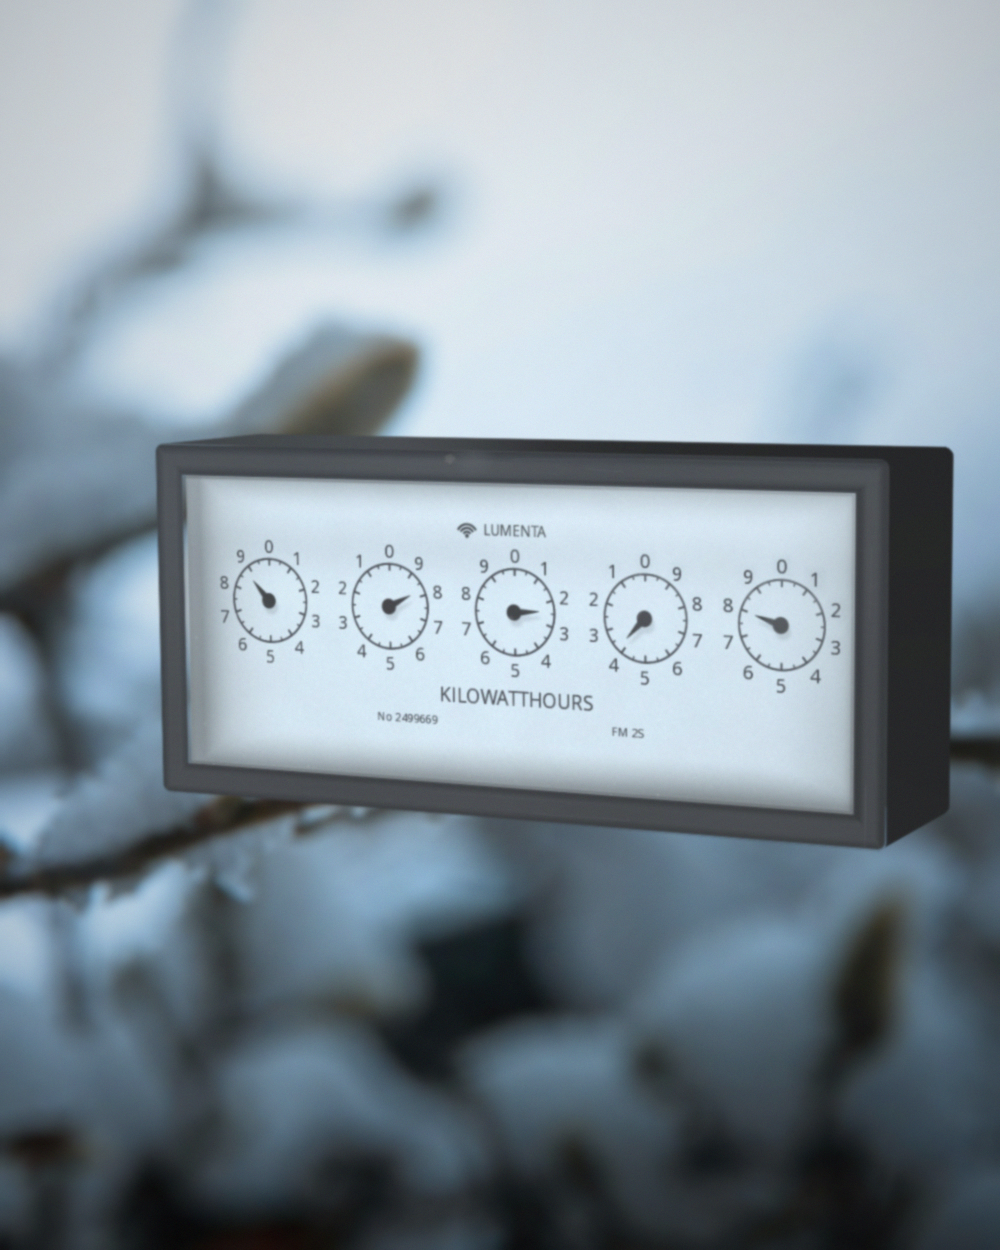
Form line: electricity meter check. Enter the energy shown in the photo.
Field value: 88238 kWh
